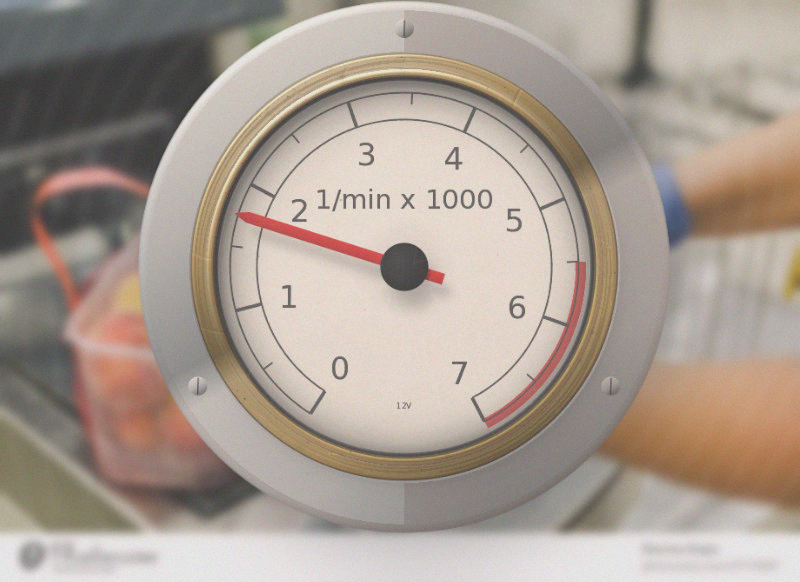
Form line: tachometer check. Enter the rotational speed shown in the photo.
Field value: 1750 rpm
